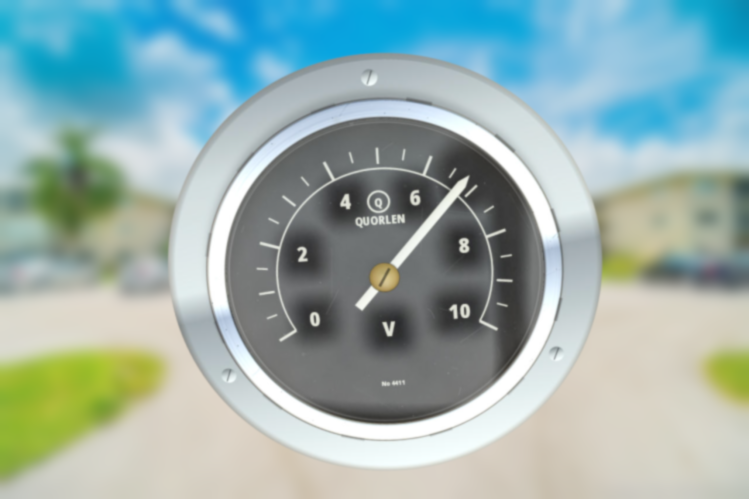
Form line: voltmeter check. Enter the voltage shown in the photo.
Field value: 6.75 V
